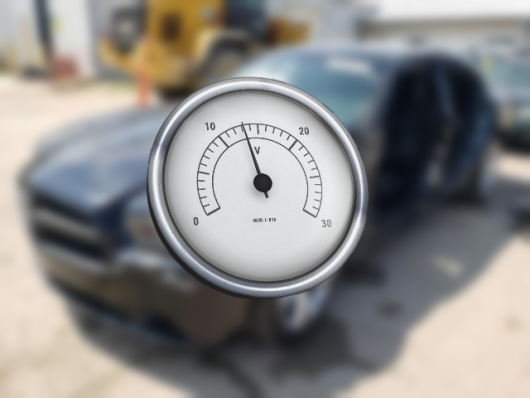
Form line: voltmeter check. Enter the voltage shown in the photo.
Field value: 13 V
